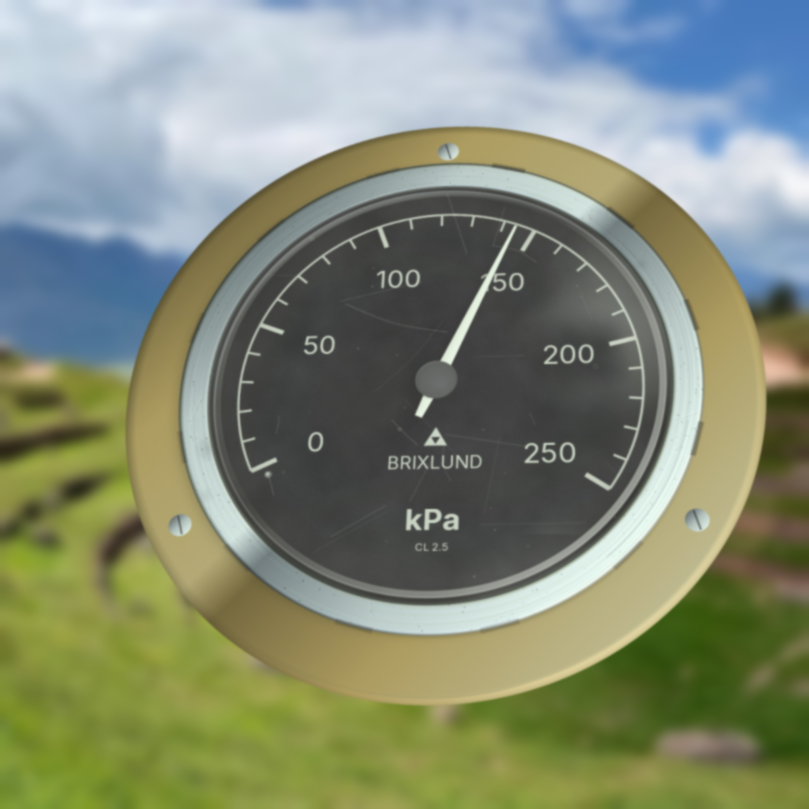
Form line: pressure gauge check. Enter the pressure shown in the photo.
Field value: 145 kPa
